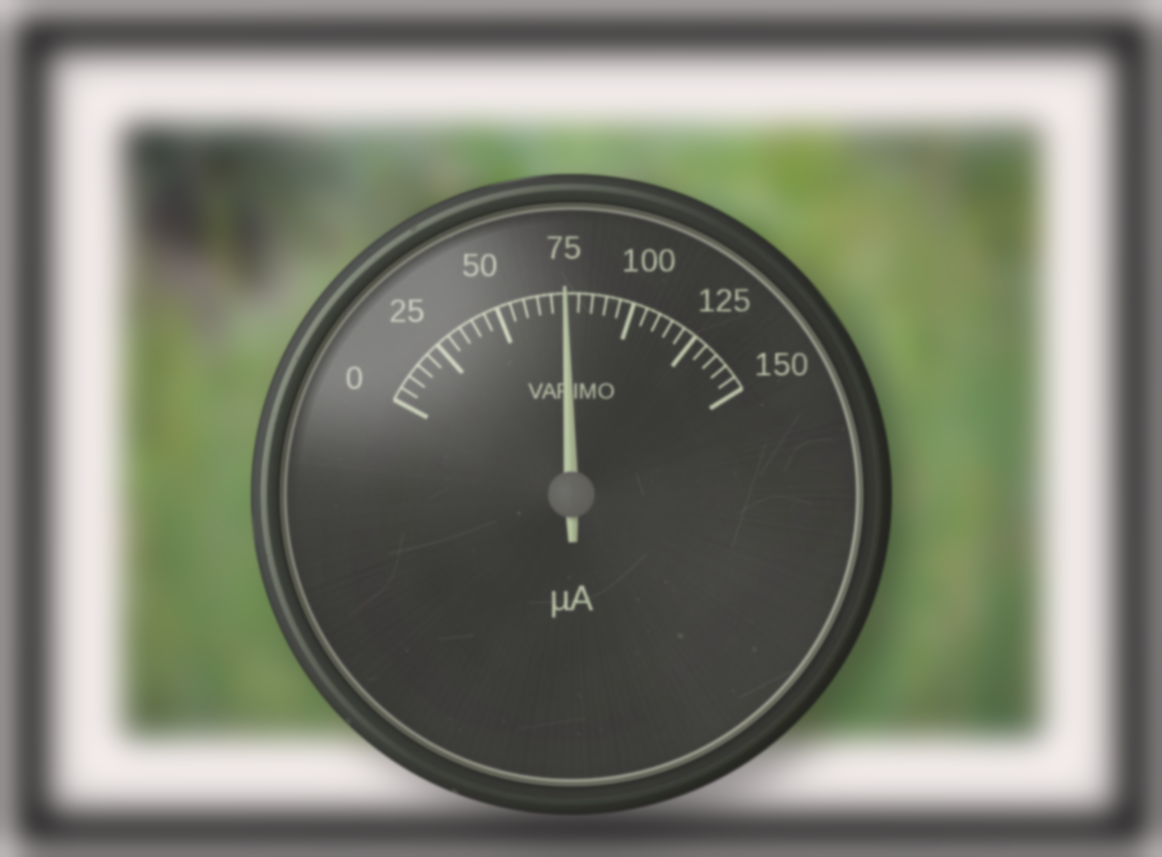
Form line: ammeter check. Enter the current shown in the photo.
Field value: 75 µA
